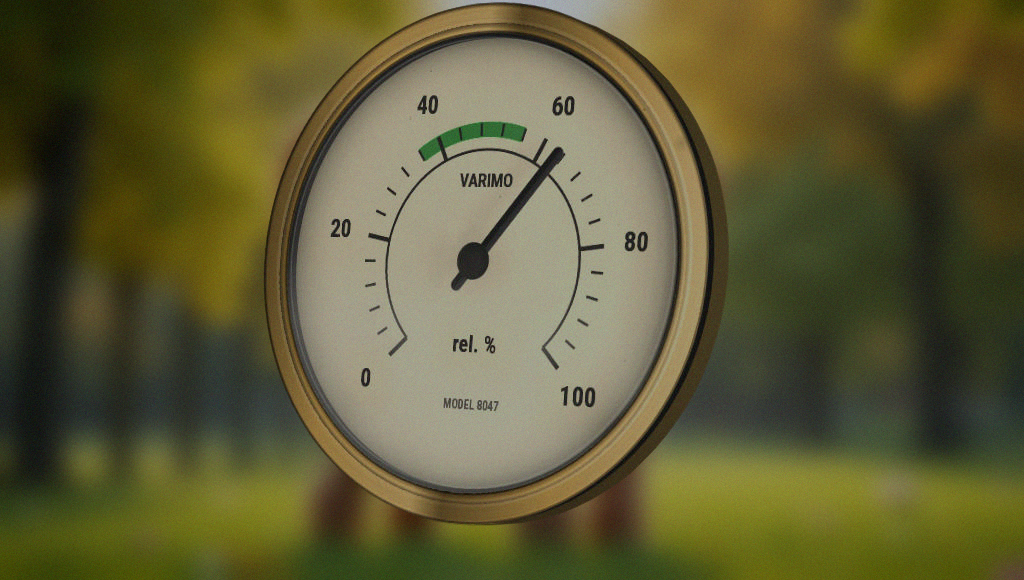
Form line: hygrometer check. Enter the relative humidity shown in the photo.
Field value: 64 %
